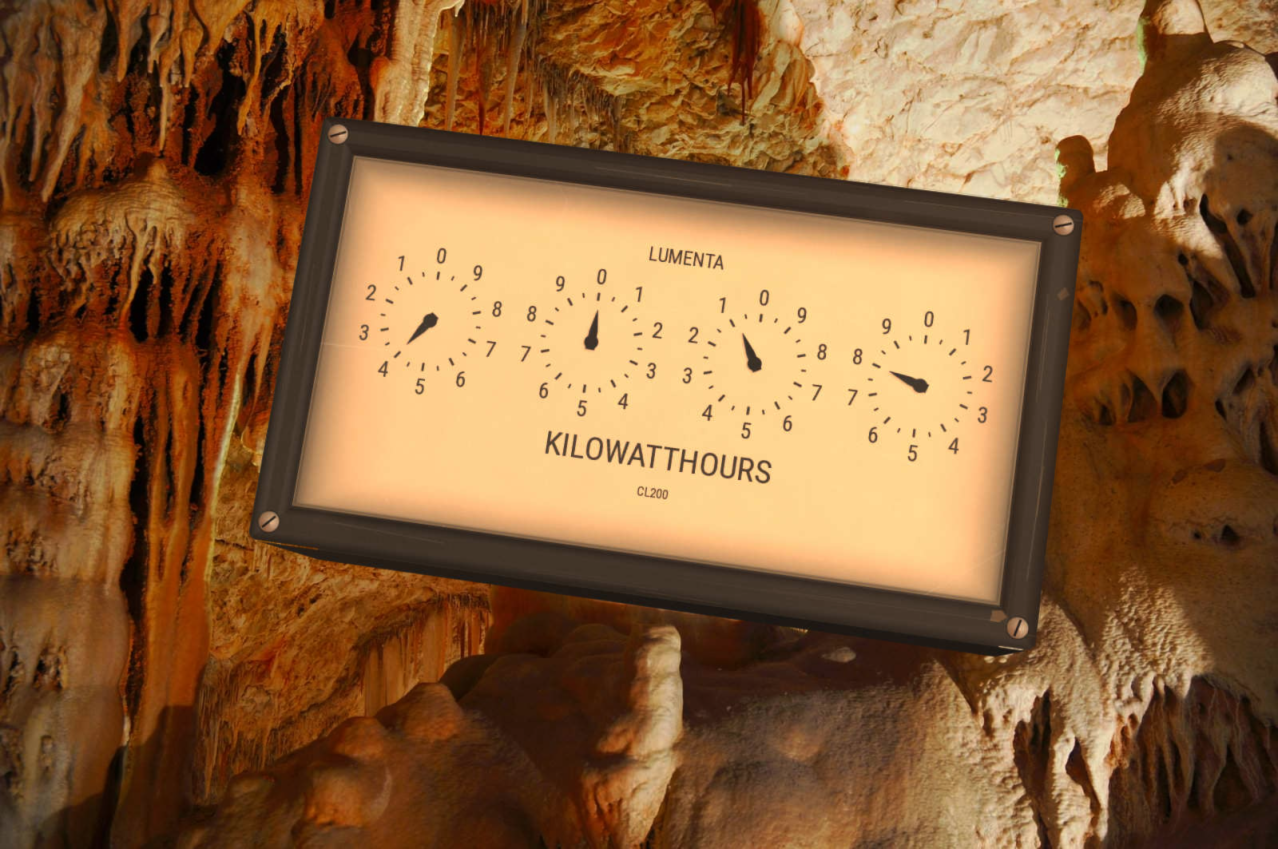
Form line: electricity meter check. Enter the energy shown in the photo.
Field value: 4008 kWh
